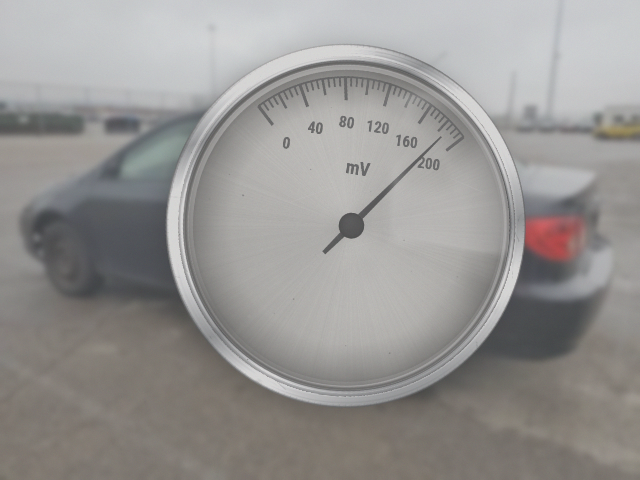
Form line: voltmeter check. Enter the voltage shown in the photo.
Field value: 185 mV
